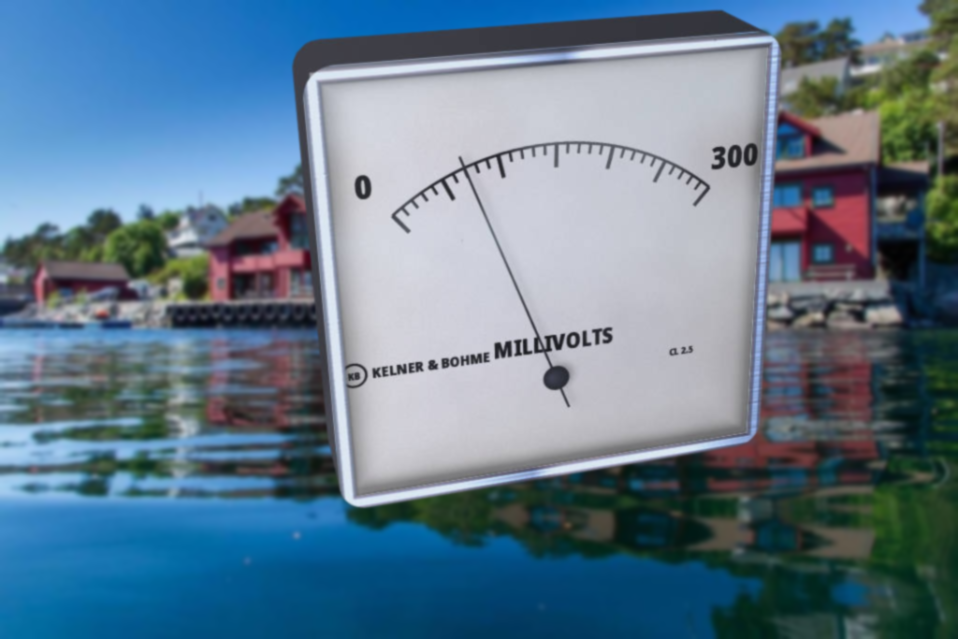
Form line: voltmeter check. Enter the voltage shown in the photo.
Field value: 70 mV
